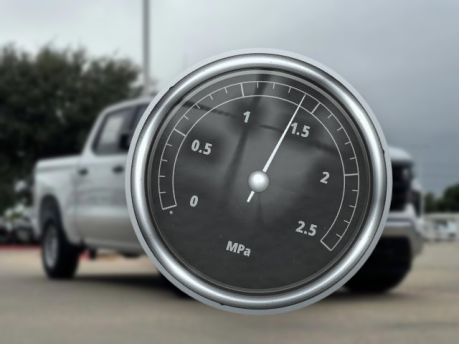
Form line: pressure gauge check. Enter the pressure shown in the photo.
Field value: 1.4 MPa
